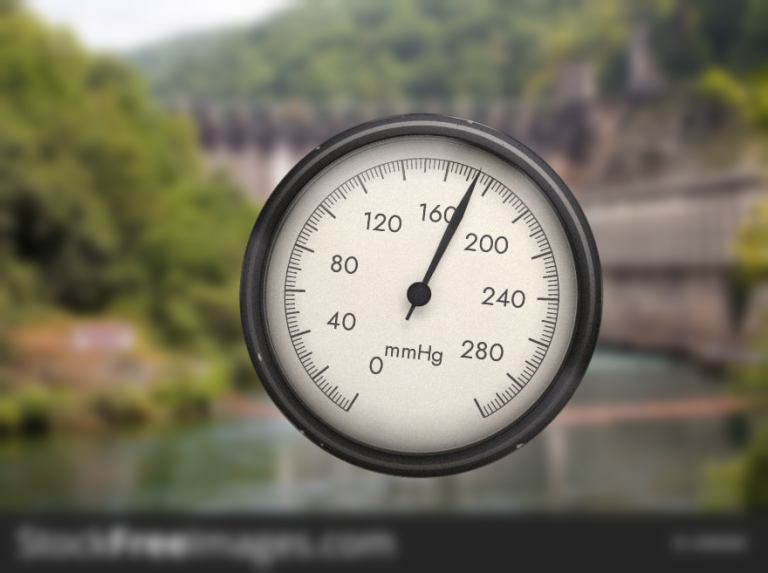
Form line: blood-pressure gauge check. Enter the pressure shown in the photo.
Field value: 174 mmHg
